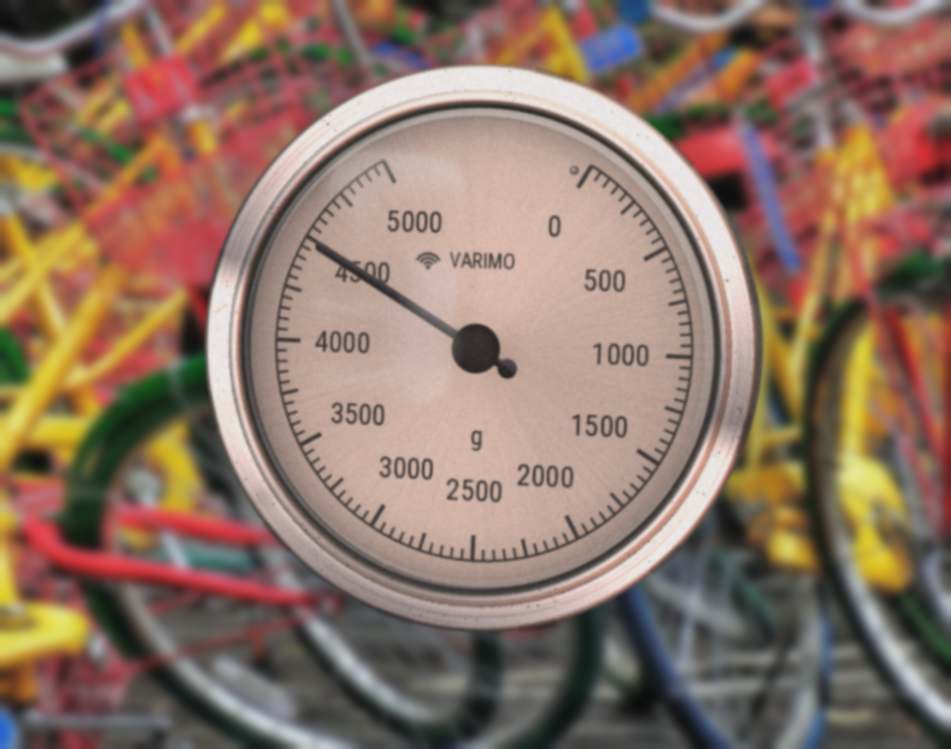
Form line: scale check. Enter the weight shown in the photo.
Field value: 4500 g
